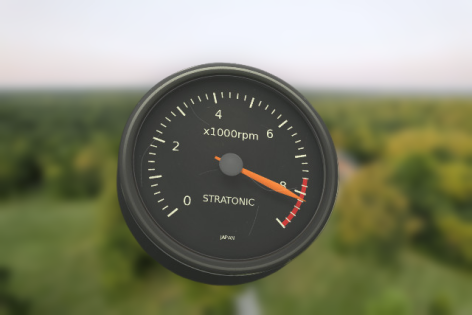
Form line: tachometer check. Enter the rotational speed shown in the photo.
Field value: 8200 rpm
